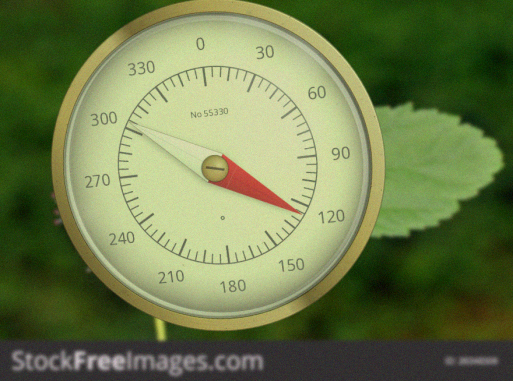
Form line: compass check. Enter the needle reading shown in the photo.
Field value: 125 °
